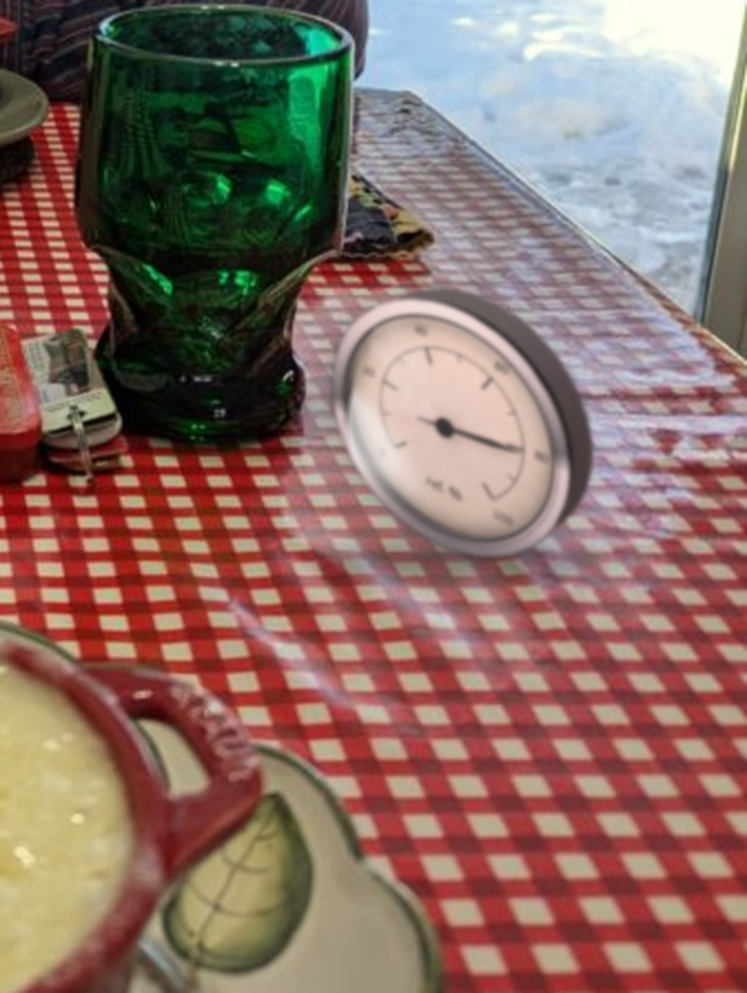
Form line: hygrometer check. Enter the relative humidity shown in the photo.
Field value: 80 %
